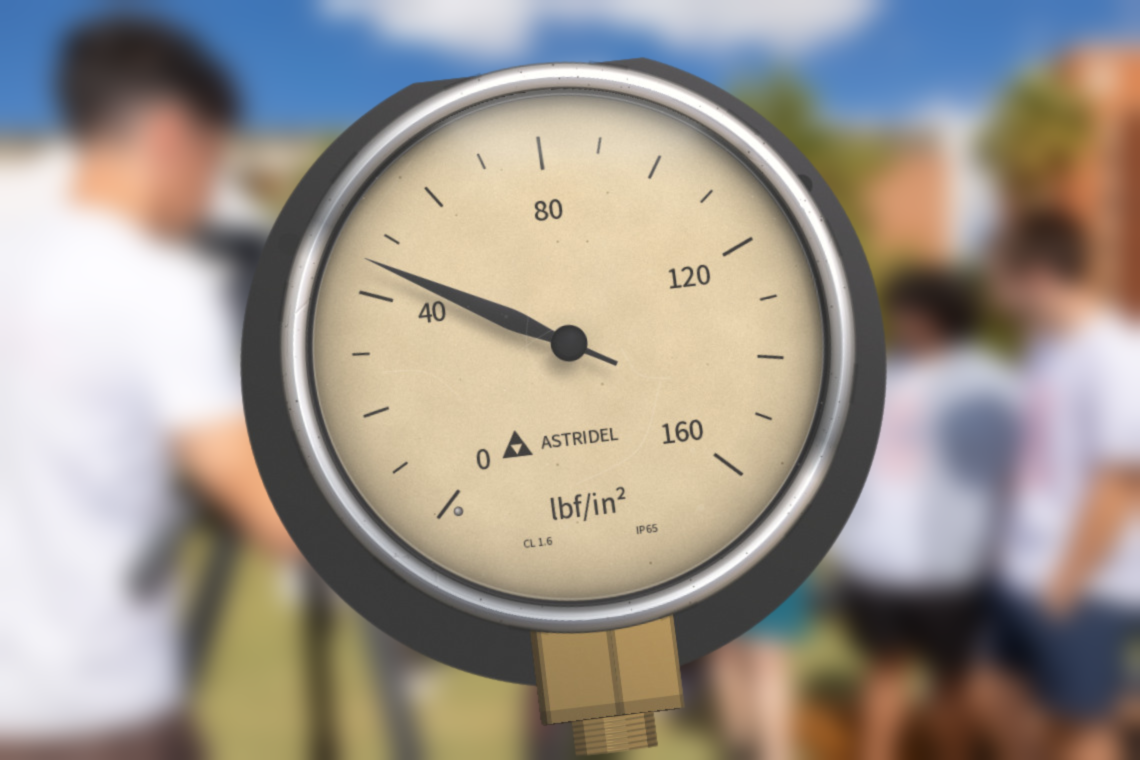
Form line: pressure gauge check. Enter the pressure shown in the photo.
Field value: 45 psi
